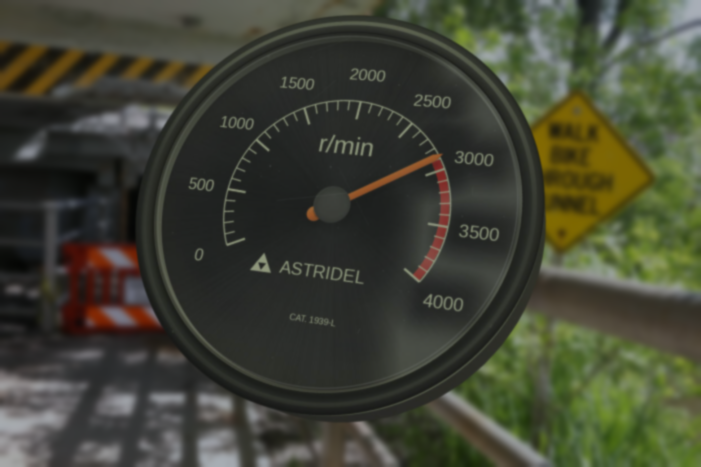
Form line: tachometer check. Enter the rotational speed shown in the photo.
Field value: 2900 rpm
